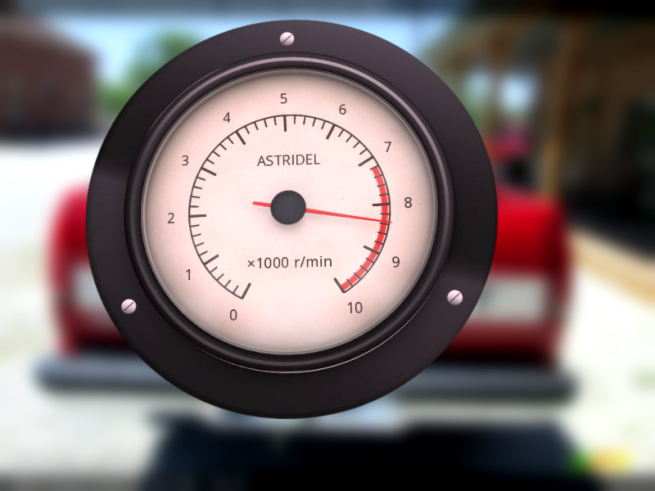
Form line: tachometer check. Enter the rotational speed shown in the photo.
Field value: 8400 rpm
